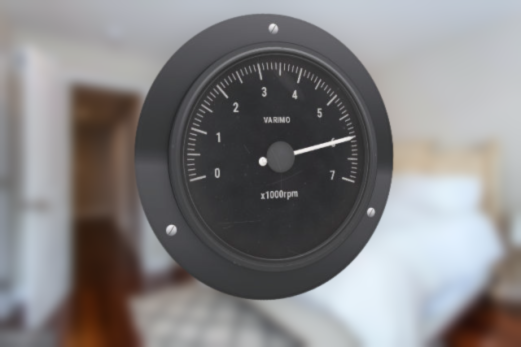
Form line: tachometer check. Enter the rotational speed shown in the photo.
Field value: 6000 rpm
